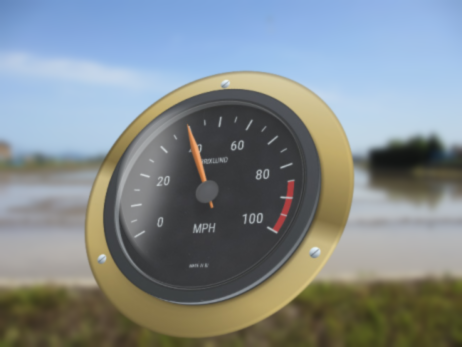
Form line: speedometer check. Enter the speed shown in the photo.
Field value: 40 mph
